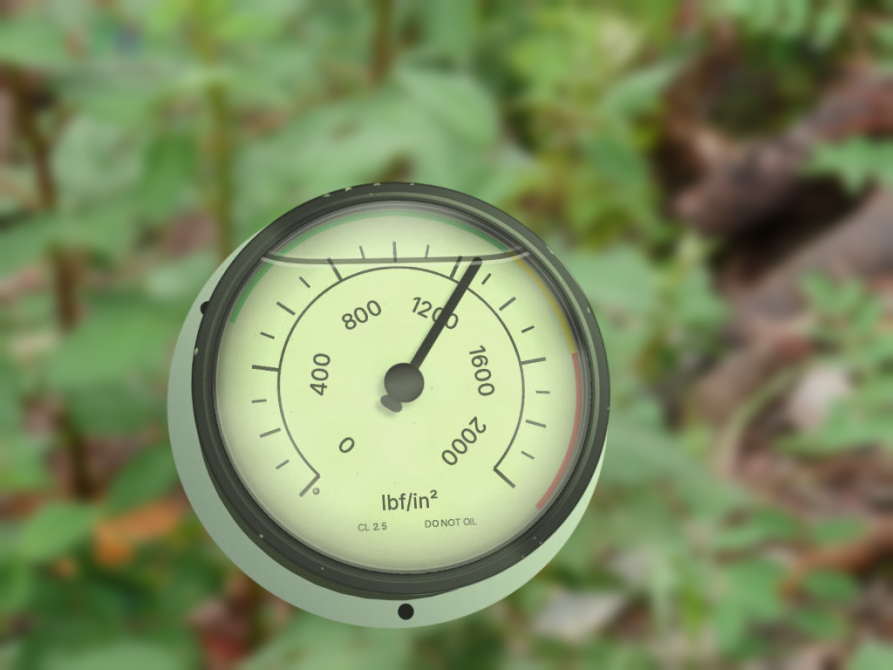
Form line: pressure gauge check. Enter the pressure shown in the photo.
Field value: 1250 psi
